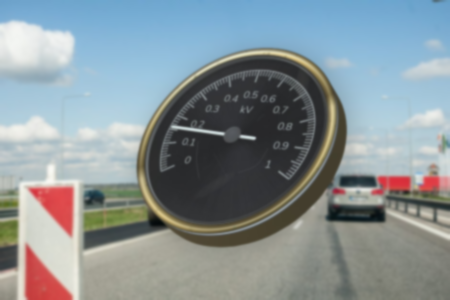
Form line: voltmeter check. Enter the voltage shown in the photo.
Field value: 0.15 kV
